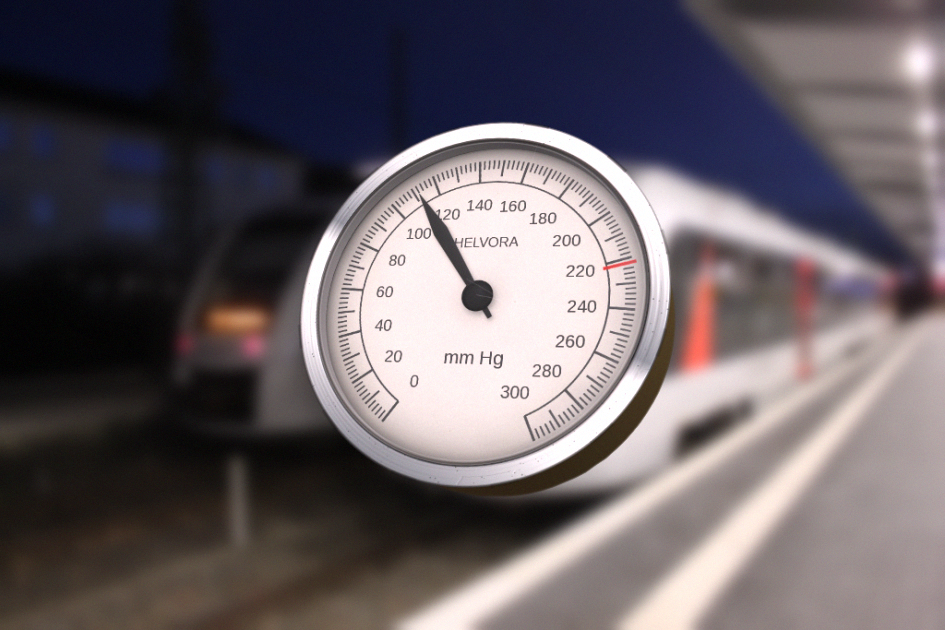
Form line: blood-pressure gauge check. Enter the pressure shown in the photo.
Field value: 112 mmHg
